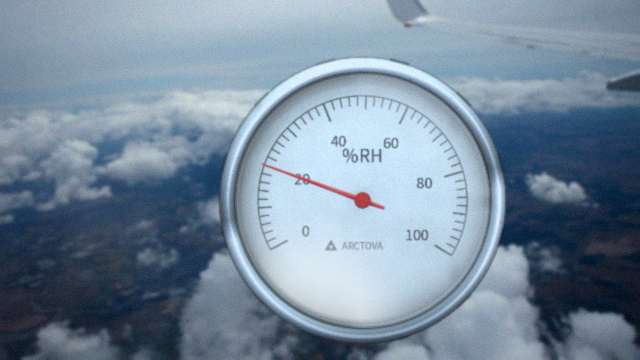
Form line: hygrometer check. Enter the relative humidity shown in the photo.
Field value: 20 %
